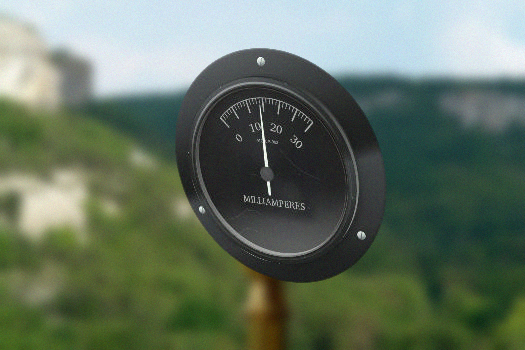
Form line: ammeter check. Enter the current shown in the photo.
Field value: 15 mA
